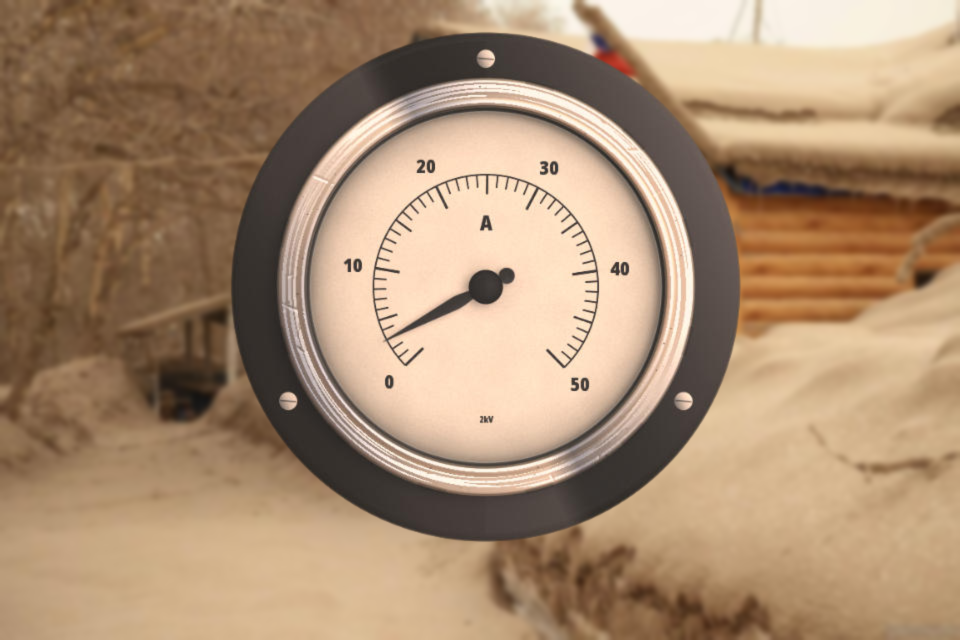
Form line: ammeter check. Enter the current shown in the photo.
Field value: 3 A
